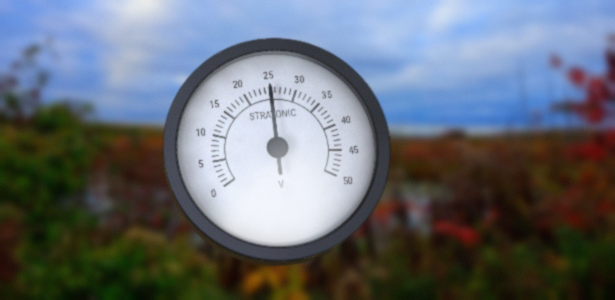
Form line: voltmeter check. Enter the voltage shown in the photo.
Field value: 25 V
